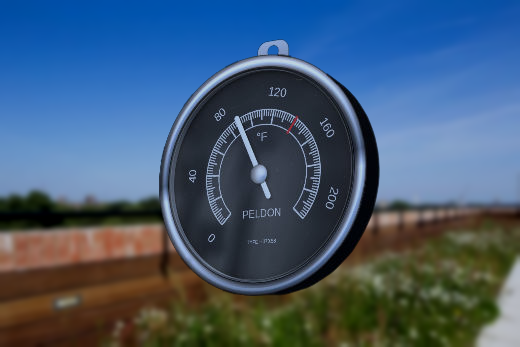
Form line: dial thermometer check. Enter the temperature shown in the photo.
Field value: 90 °F
